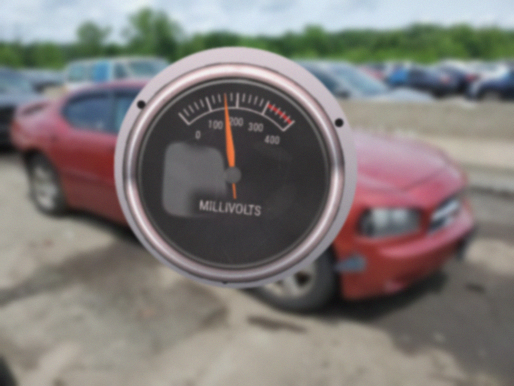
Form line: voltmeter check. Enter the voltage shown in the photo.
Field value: 160 mV
